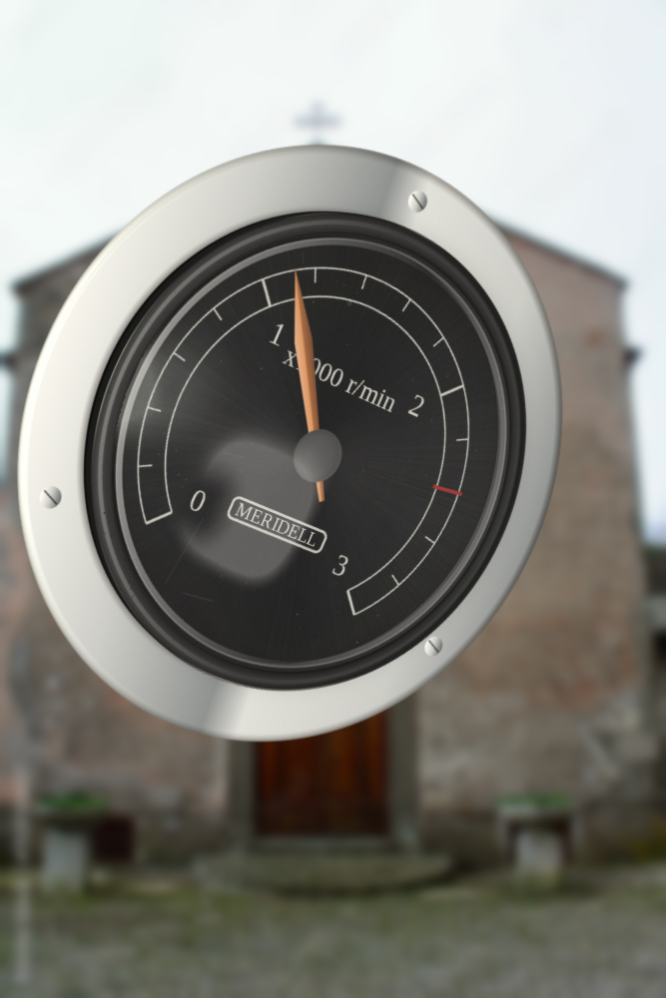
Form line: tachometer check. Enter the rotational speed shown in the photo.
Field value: 1100 rpm
